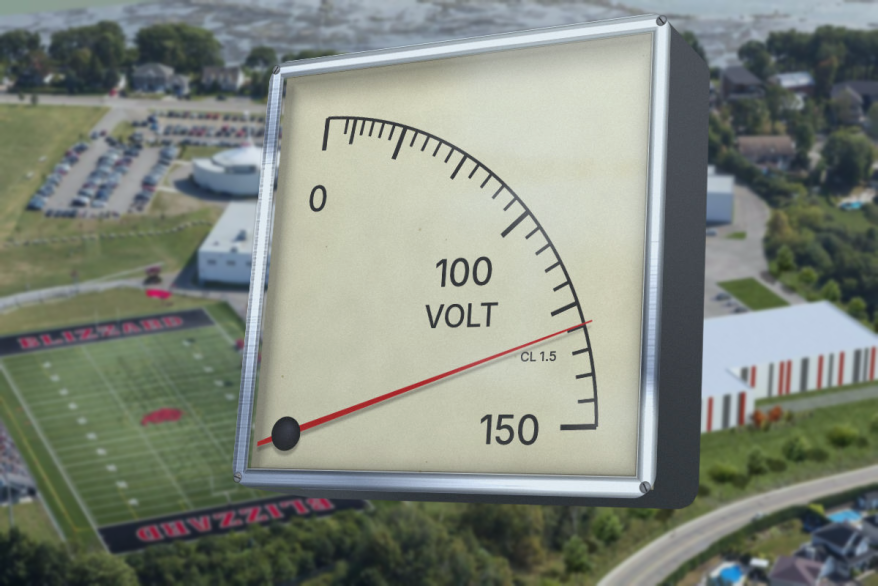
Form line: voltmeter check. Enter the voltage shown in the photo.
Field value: 130 V
